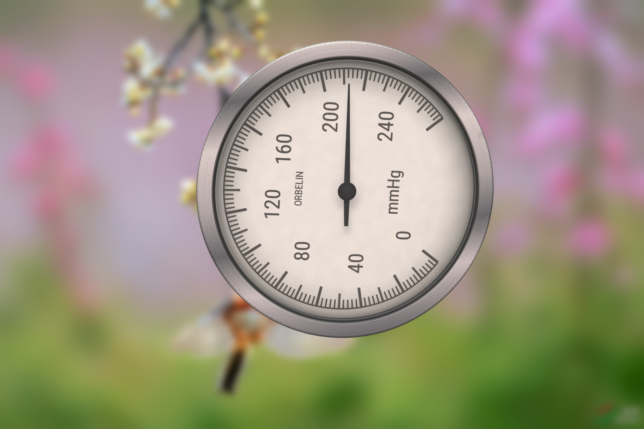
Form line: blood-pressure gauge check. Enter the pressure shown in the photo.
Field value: 212 mmHg
